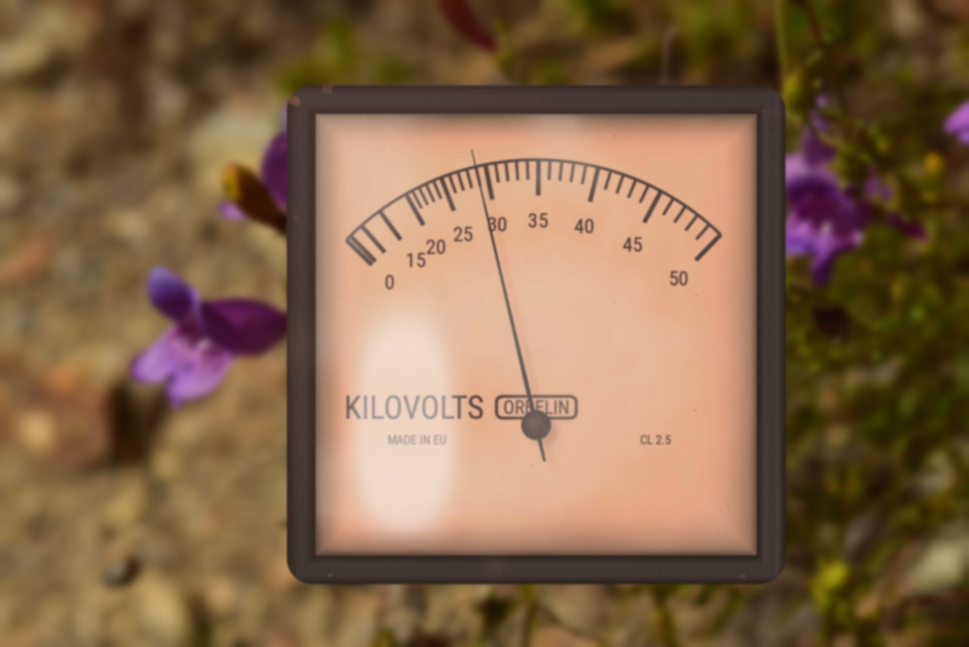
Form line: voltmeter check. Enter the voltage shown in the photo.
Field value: 29 kV
